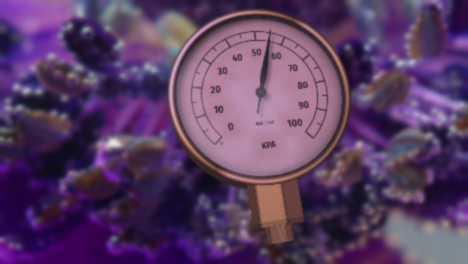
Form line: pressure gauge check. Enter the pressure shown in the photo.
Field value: 55 kPa
